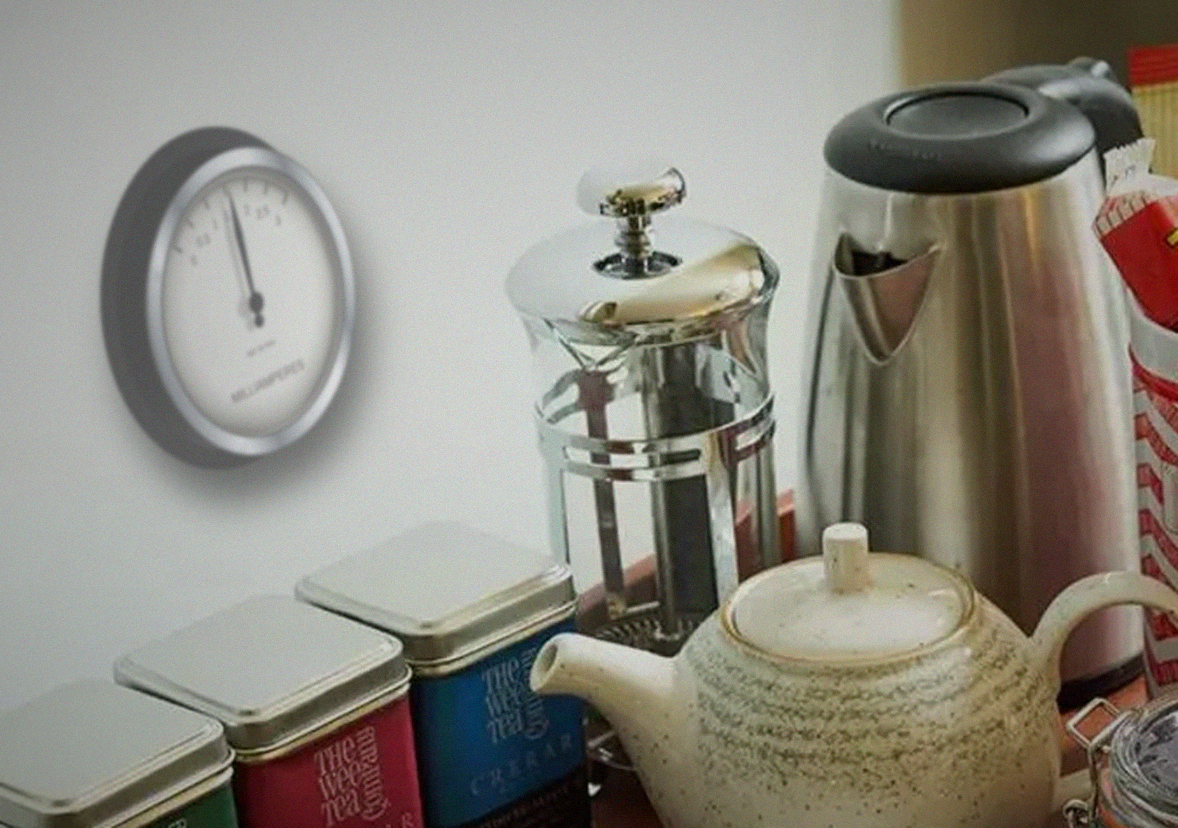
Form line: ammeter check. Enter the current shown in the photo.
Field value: 1.5 mA
